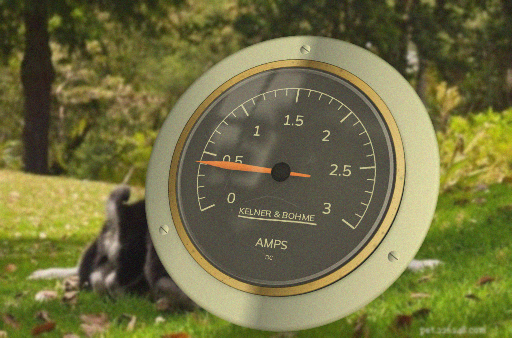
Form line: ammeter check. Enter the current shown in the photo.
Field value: 0.4 A
